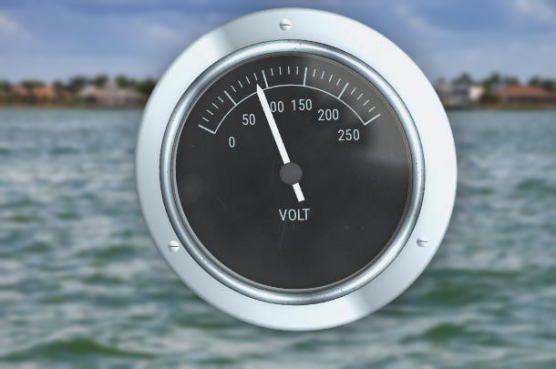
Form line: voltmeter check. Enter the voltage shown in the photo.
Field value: 90 V
